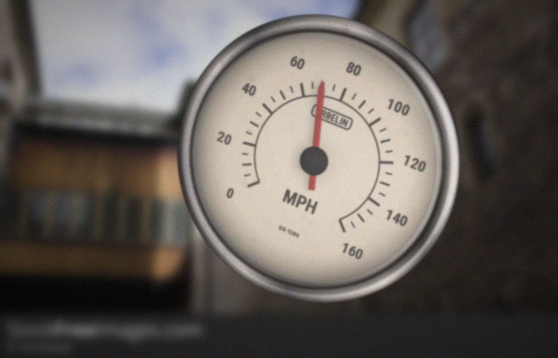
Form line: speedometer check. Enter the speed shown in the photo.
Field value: 70 mph
